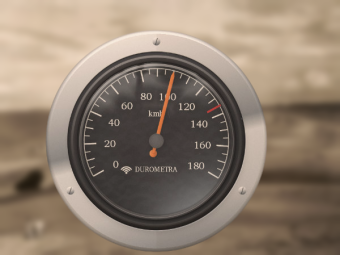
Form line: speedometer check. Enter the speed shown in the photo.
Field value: 100 km/h
